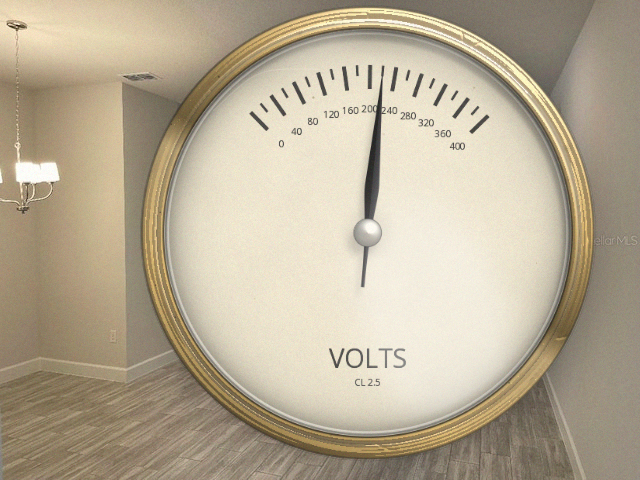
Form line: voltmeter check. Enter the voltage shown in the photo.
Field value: 220 V
